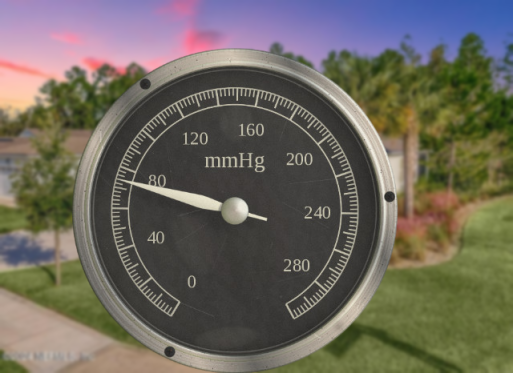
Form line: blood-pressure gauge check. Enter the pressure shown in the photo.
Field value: 74 mmHg
